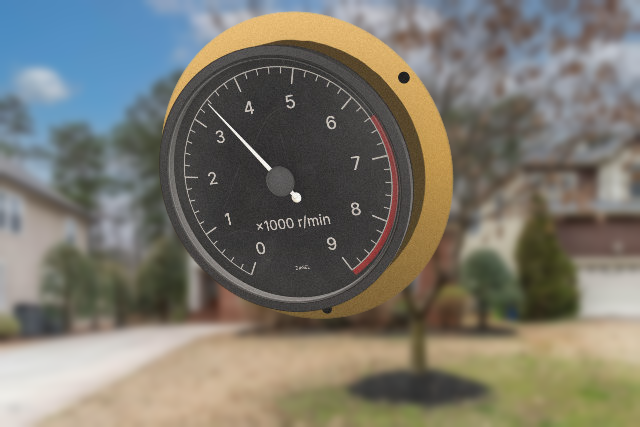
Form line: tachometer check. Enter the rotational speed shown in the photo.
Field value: 3400 rpm
